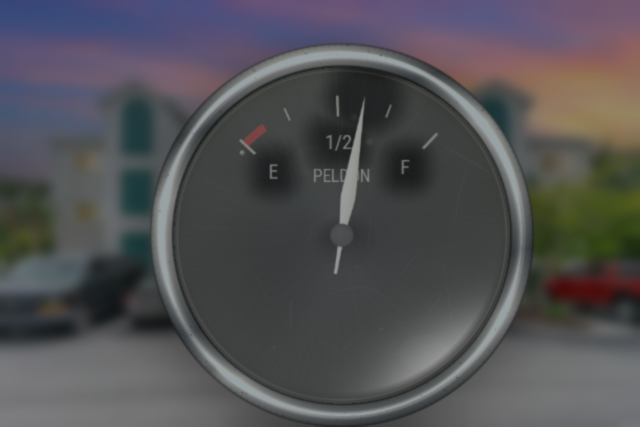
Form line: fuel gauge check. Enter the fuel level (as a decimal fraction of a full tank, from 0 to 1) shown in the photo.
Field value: 0.625
